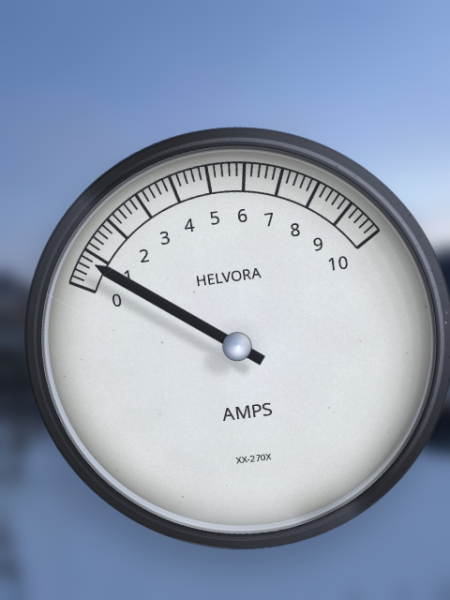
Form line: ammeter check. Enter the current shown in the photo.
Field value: 0.8 A
